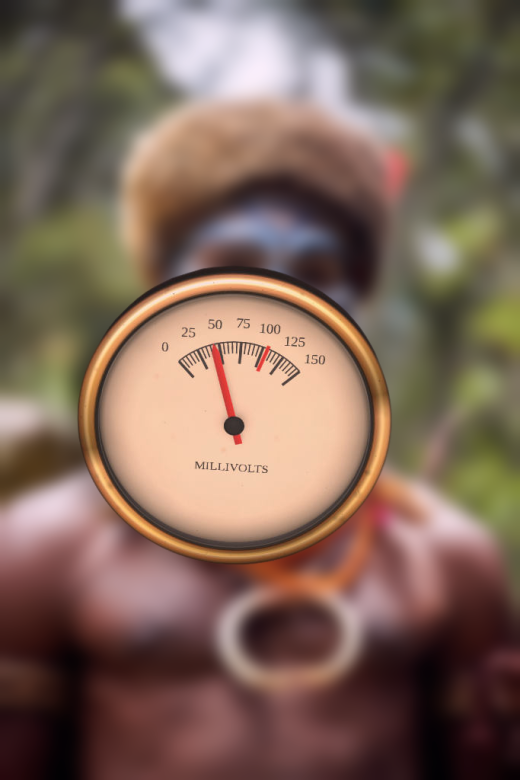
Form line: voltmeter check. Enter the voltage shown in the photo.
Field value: 45 mV
